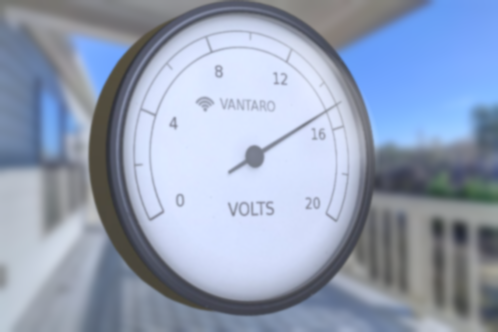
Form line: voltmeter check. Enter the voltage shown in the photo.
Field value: 15 V
